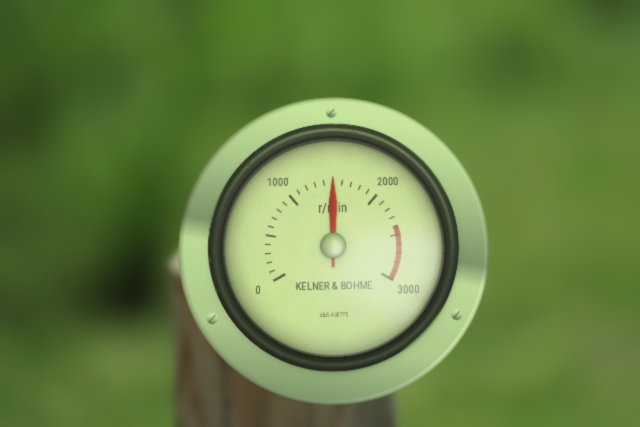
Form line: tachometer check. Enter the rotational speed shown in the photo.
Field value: 1500 rpm
